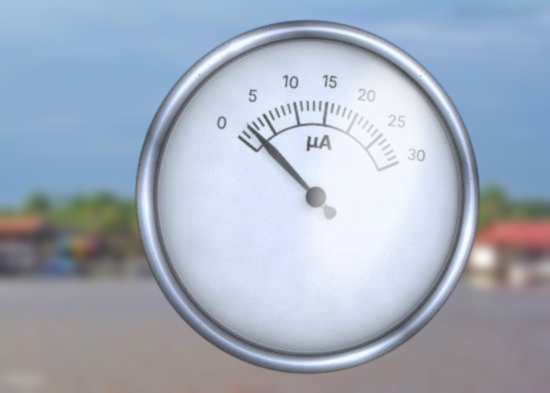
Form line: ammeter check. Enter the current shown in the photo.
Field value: 2 µA
